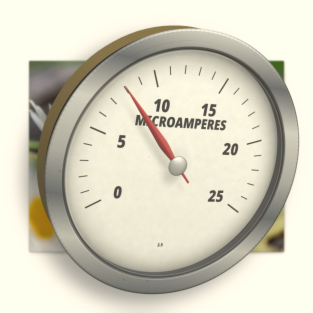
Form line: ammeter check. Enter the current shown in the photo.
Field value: 8 µA
